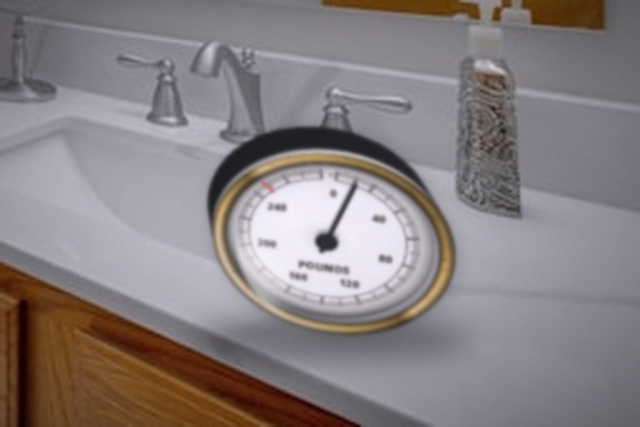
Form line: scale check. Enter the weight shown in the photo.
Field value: 10 lb
